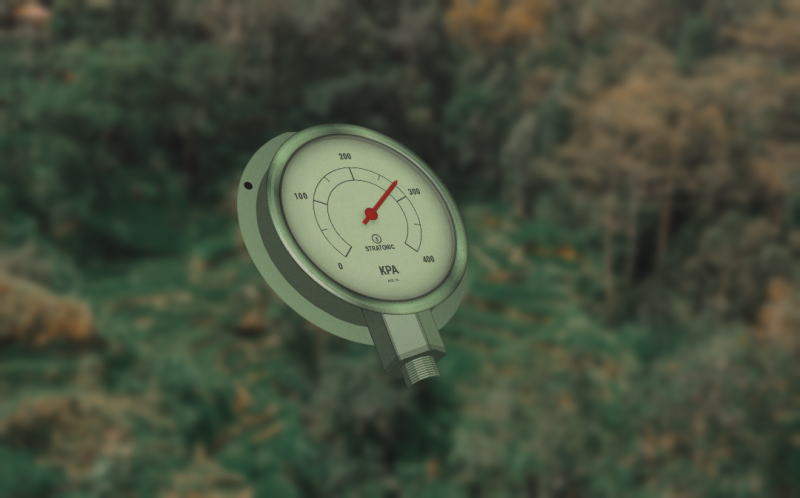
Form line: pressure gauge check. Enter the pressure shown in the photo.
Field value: 275 kPa
